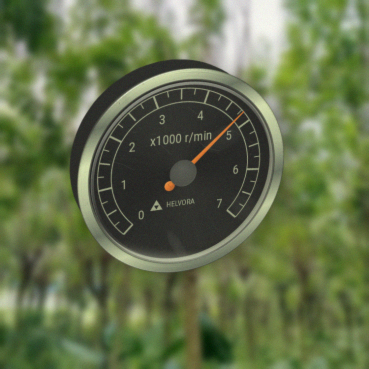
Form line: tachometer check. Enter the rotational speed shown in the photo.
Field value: 4750 rpm
